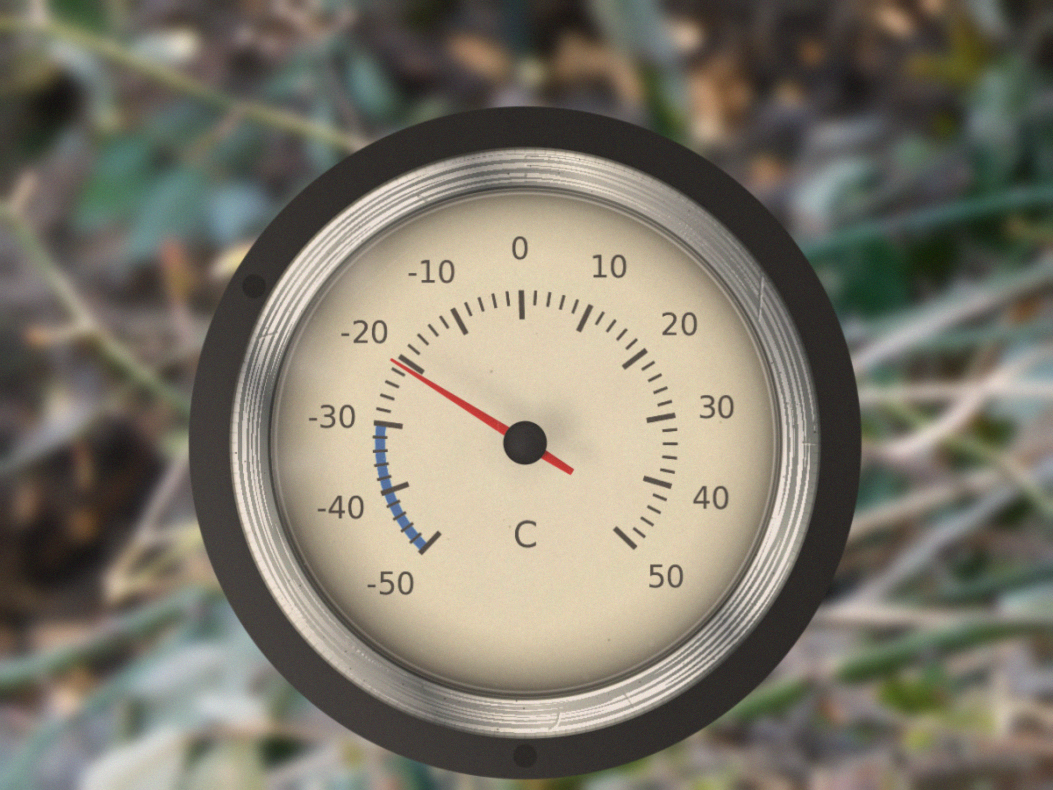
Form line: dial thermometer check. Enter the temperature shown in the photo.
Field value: -21 °C
